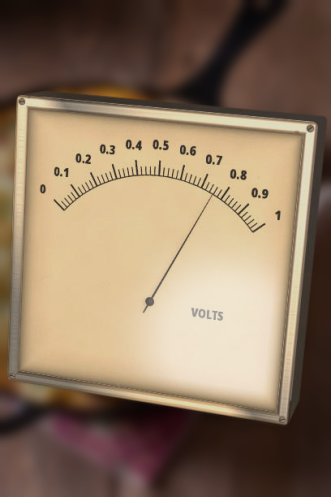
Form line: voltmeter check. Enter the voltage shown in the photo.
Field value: 0.76 V
